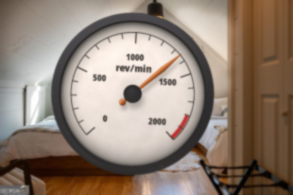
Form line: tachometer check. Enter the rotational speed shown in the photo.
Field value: 1350 rpm
